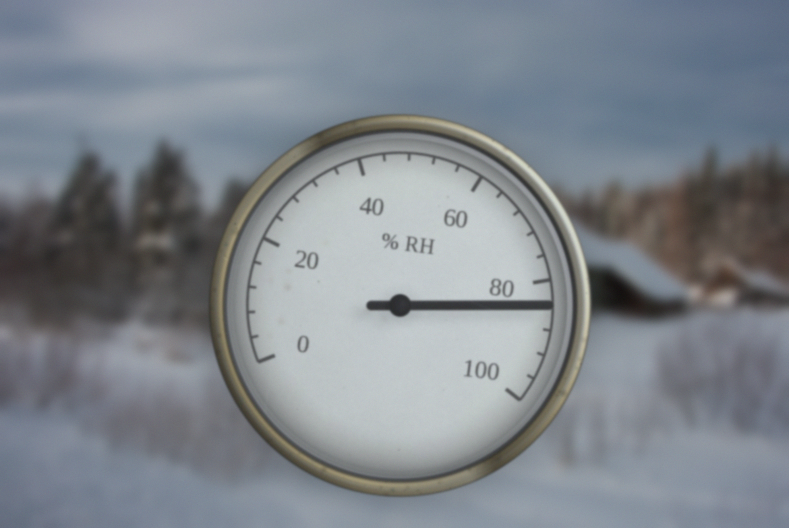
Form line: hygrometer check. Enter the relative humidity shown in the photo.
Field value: 84 %
